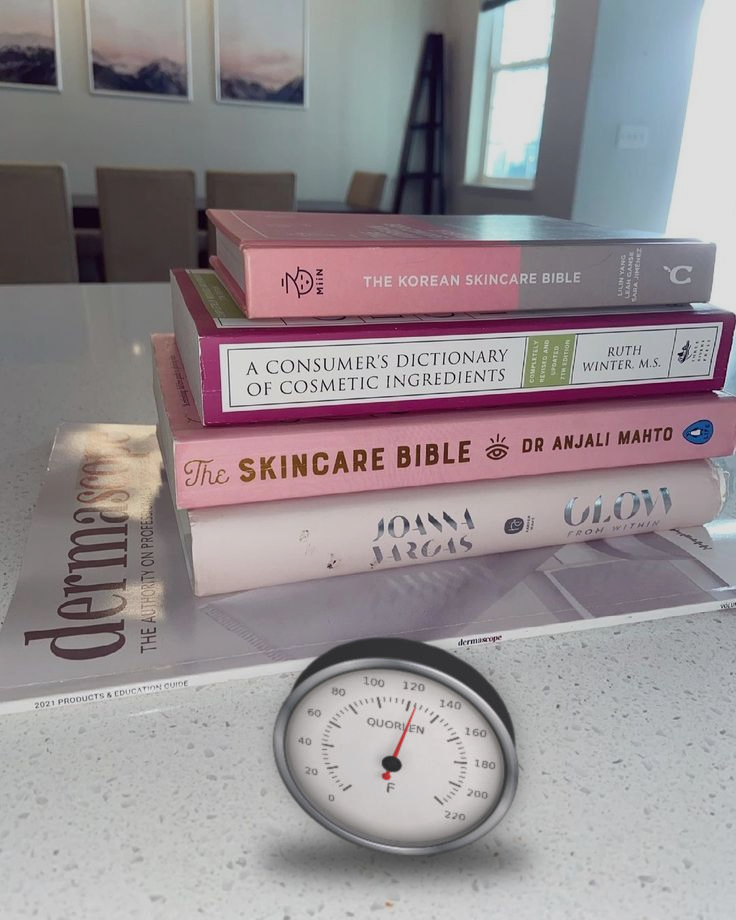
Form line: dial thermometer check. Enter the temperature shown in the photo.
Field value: 124 °F
